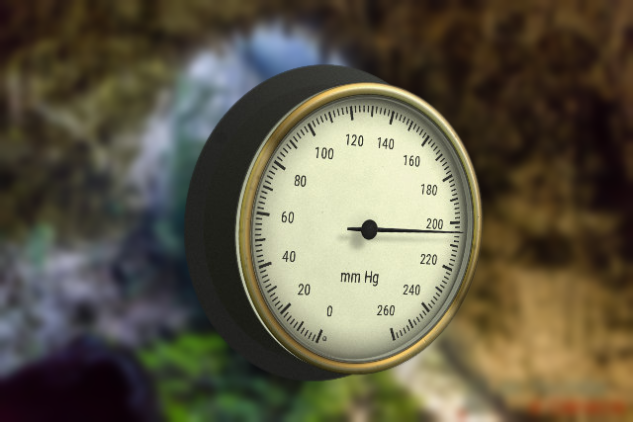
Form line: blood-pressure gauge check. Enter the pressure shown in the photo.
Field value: 204 mmHg
